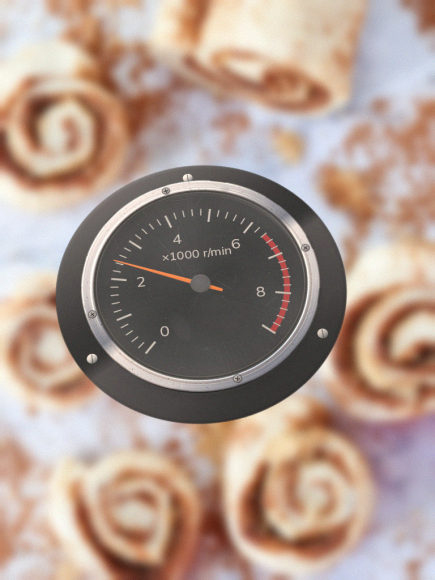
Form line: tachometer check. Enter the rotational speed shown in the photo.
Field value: 2400 rpm
